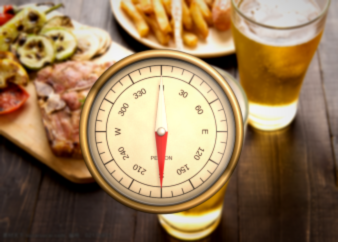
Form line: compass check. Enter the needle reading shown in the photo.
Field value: 180 °
